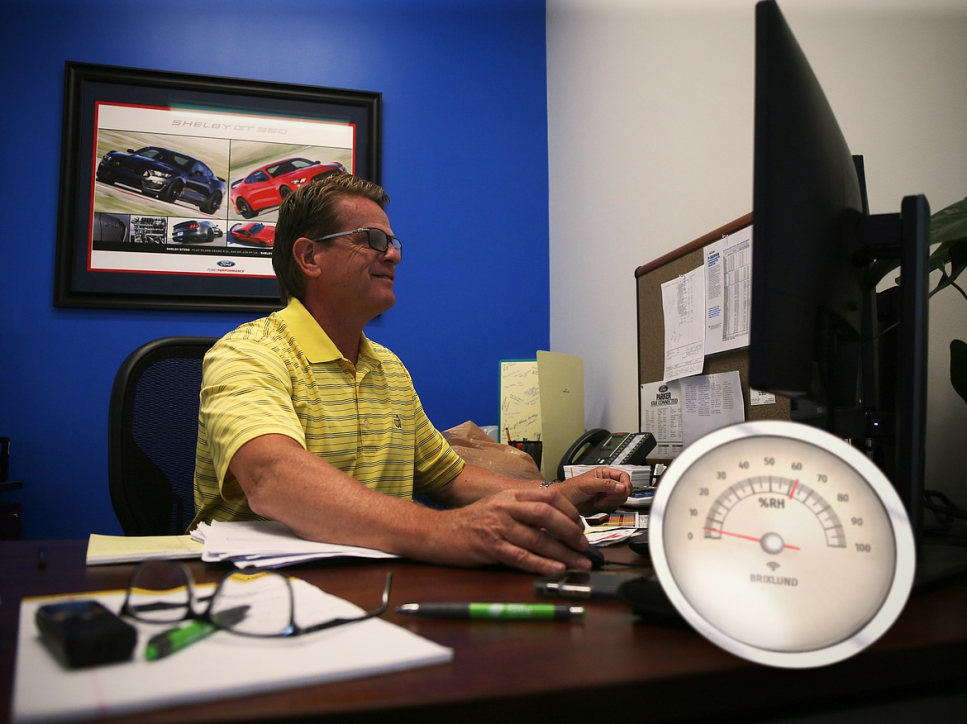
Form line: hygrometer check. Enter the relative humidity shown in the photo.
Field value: 5 %
